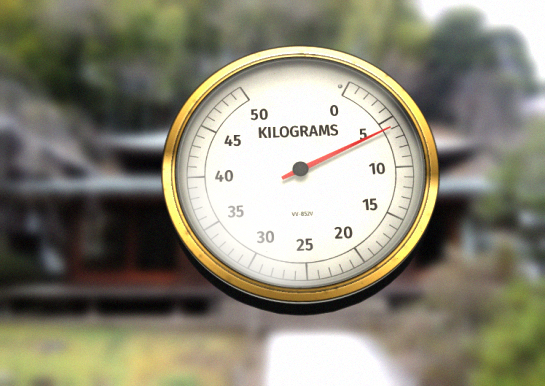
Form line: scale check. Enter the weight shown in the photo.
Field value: 6 kg
